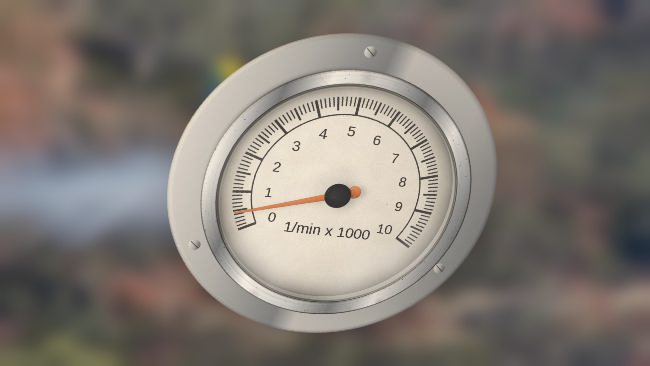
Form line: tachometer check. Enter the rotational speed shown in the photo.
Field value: 500 rpm
